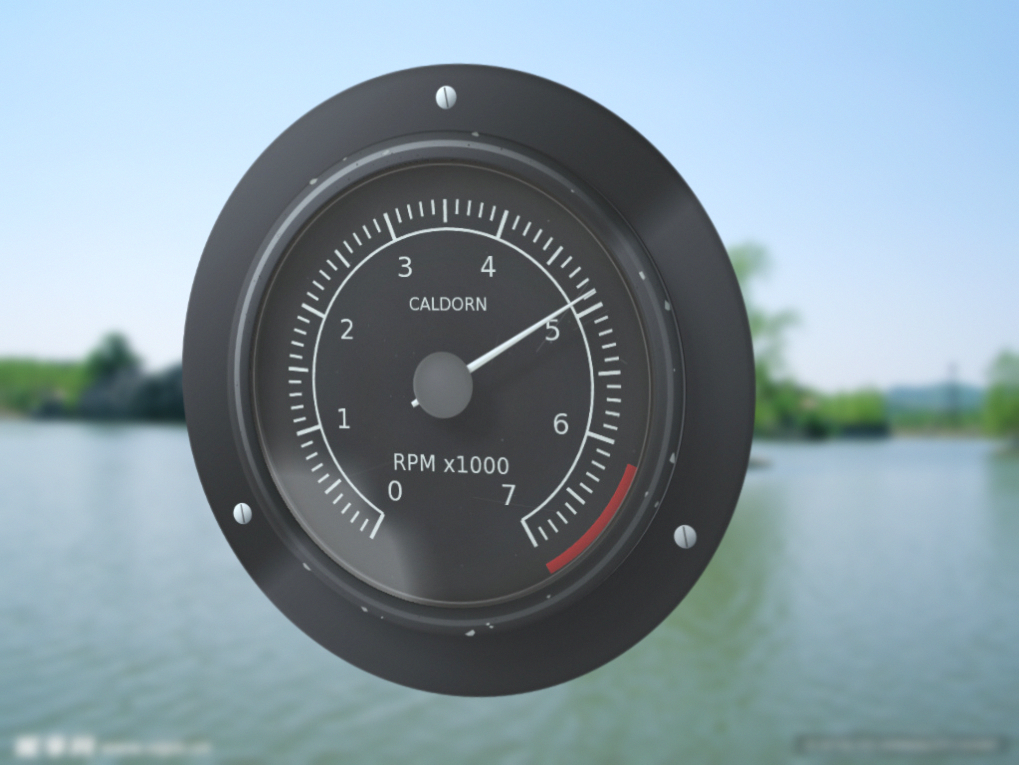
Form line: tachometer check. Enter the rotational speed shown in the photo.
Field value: 4900 rpm
